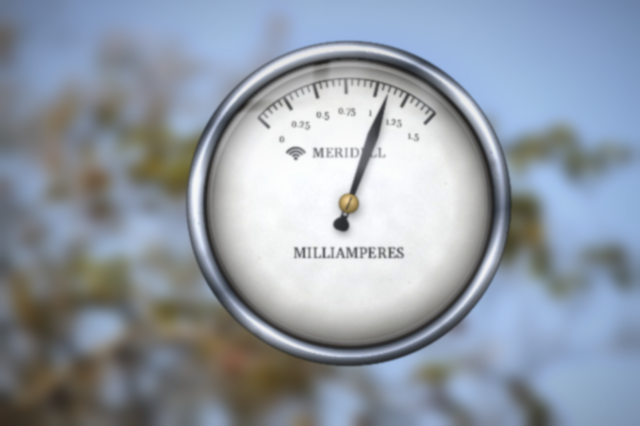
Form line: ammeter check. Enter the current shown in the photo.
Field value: 1.1 mA
